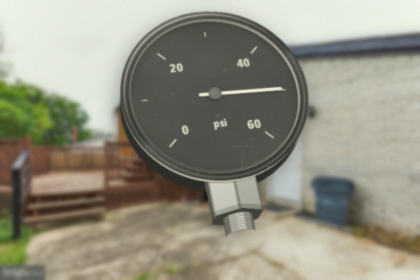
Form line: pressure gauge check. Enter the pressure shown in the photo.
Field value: 50 psi
